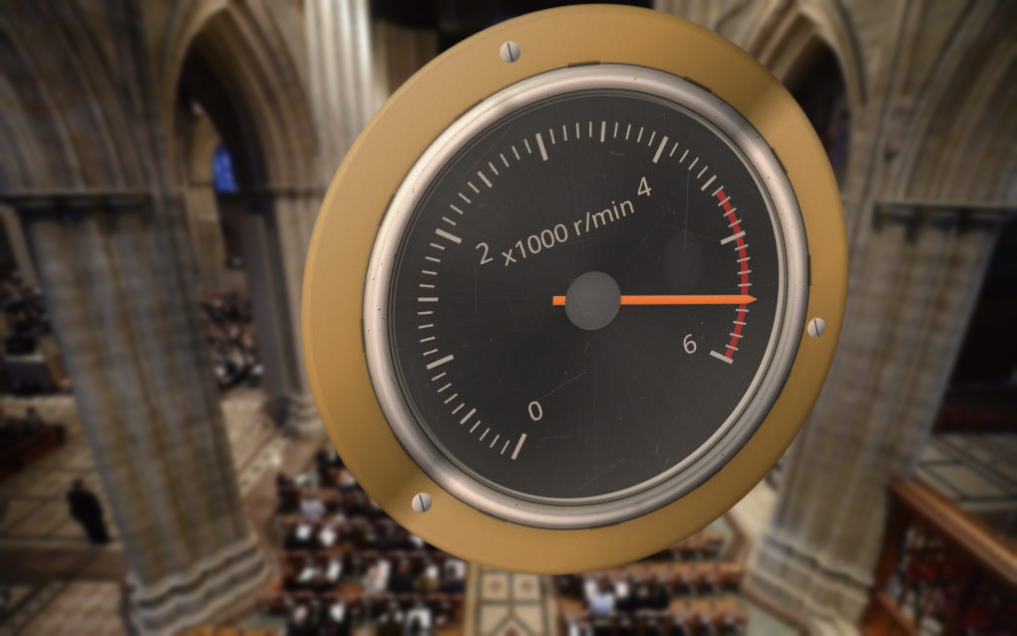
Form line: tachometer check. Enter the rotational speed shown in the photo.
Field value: 5500 rpm
